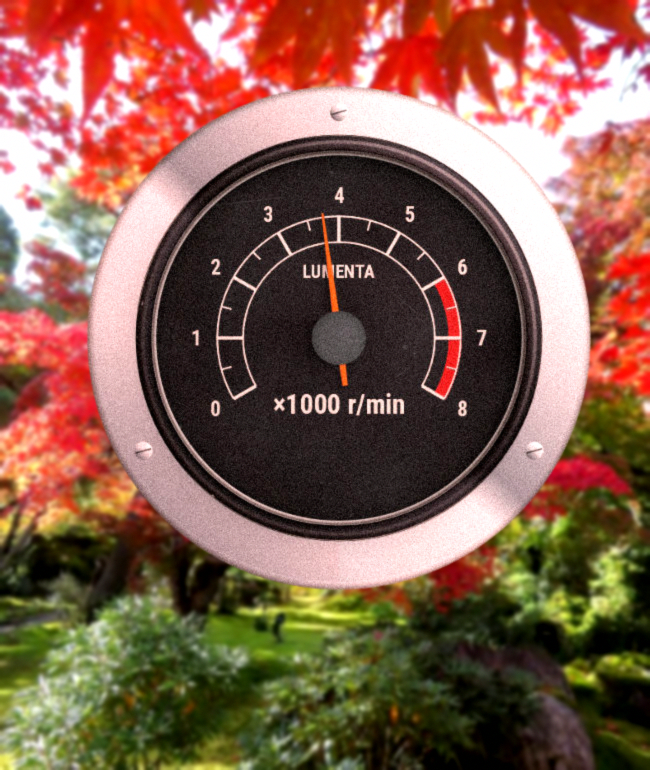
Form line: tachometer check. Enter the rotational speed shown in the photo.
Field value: 3750 rpm
